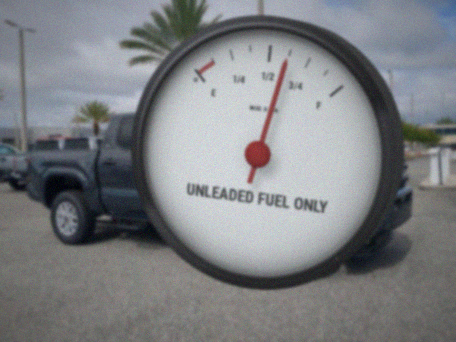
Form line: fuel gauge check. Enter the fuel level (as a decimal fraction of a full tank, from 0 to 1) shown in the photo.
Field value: 0.625
